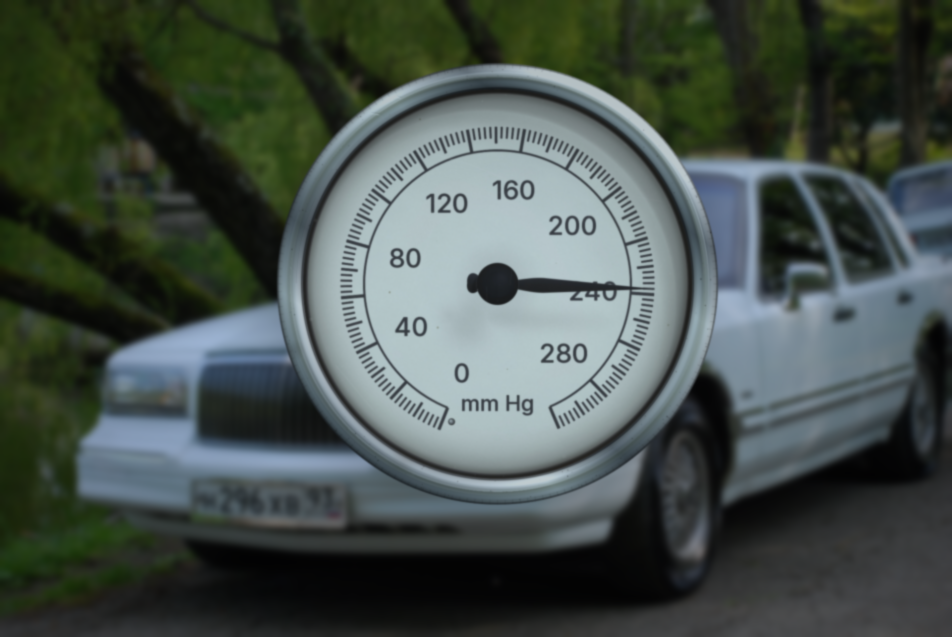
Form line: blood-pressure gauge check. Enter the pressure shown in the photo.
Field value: 238 mmHg
